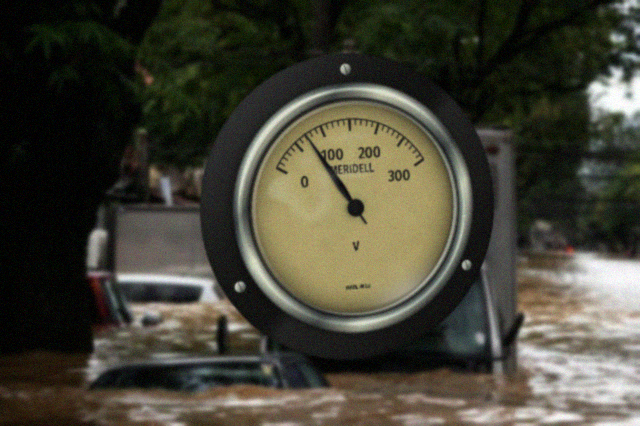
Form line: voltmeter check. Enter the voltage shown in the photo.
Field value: 70 V
